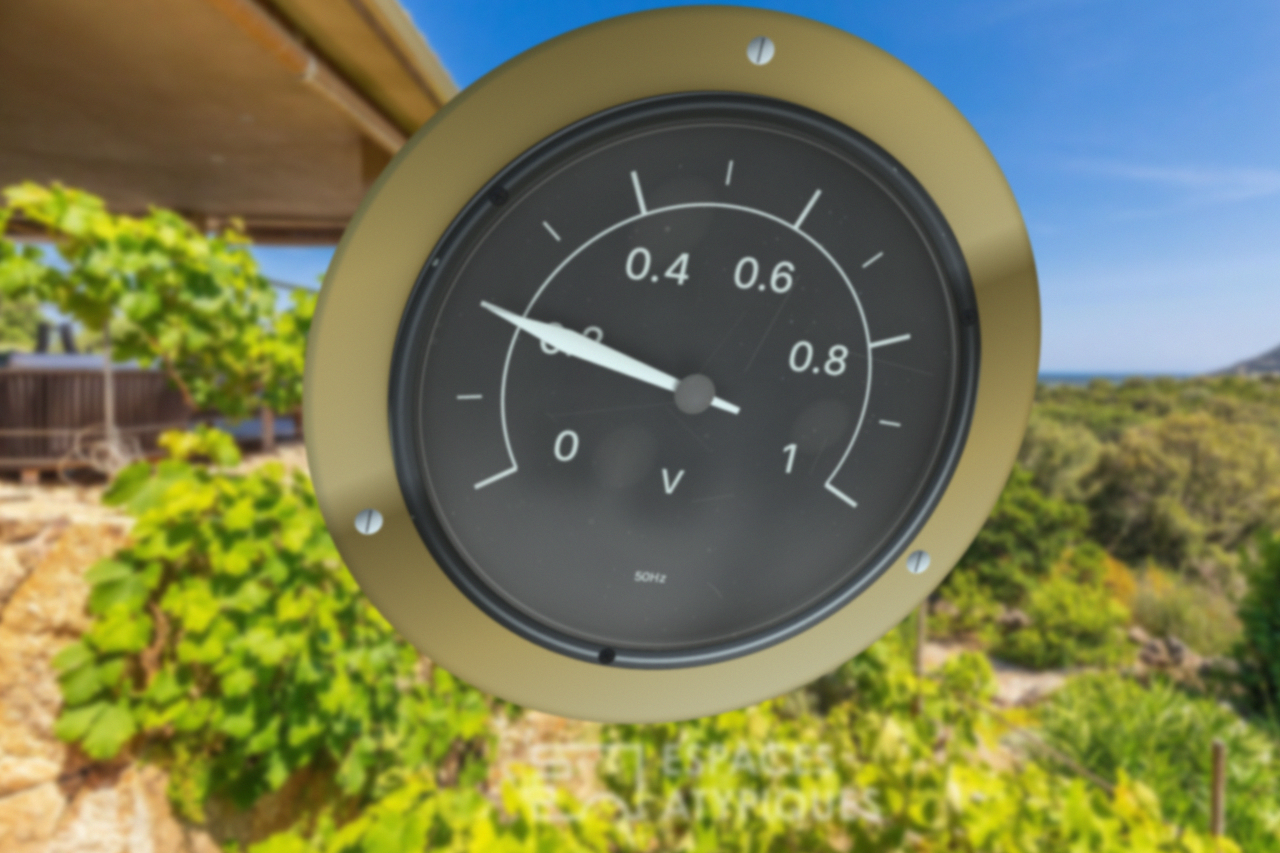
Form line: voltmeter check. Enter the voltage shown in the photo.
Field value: 0.2 V
